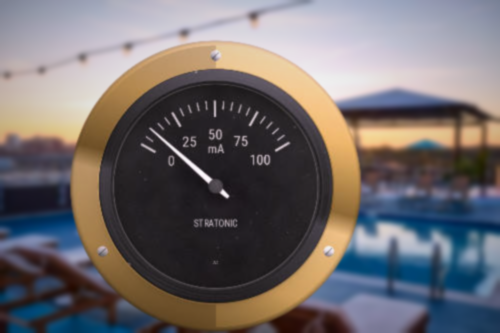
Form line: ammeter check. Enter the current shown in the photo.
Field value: 10 mA
